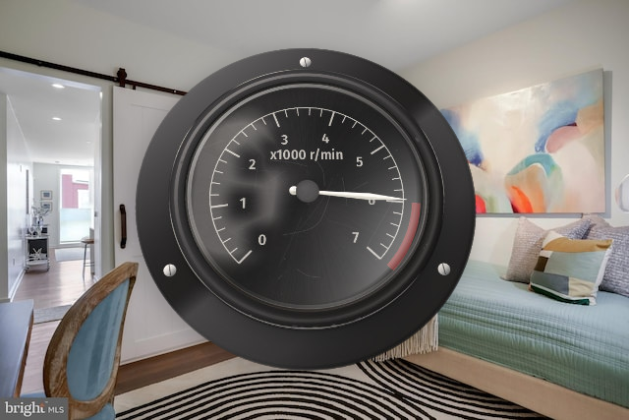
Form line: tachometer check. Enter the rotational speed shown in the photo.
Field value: 6000 rpm
